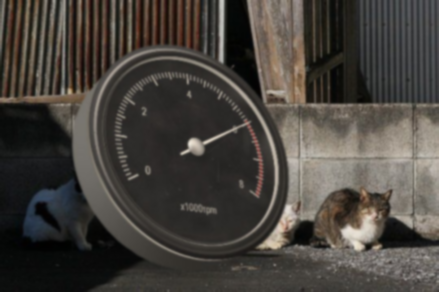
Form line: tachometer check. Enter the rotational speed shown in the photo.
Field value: 6000 rpm
